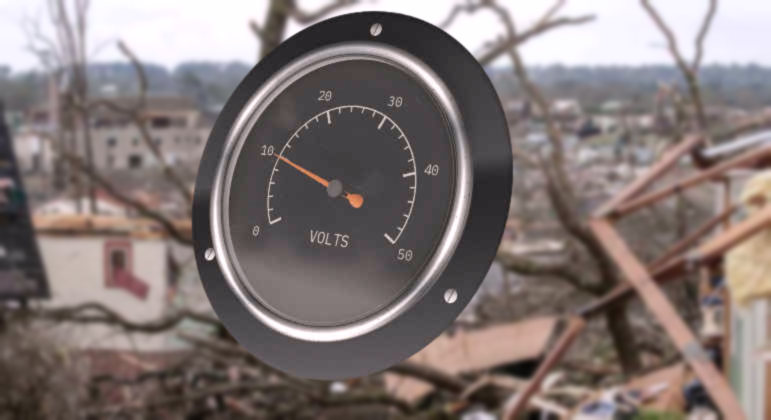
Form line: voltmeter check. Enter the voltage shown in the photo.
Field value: 10 V
